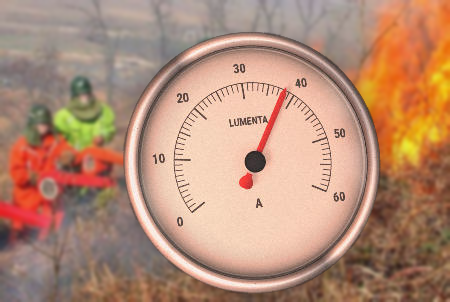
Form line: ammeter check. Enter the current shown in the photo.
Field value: 38 A
